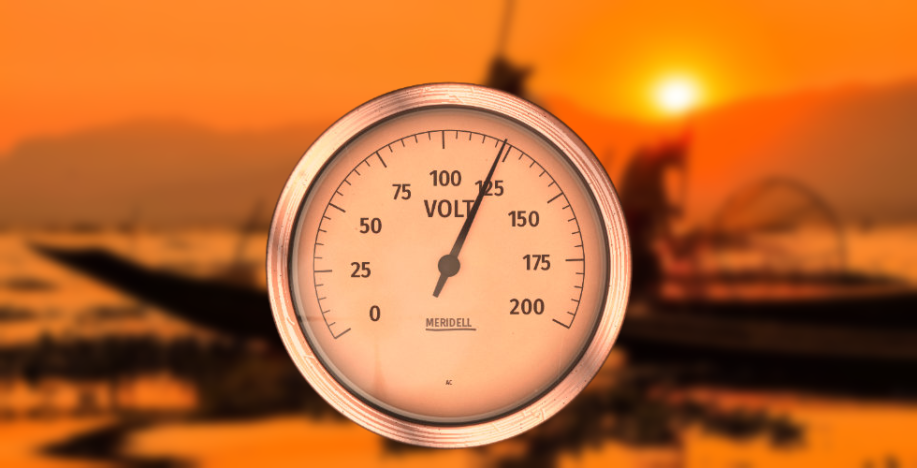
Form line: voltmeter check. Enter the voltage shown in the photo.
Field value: 122.5 V
